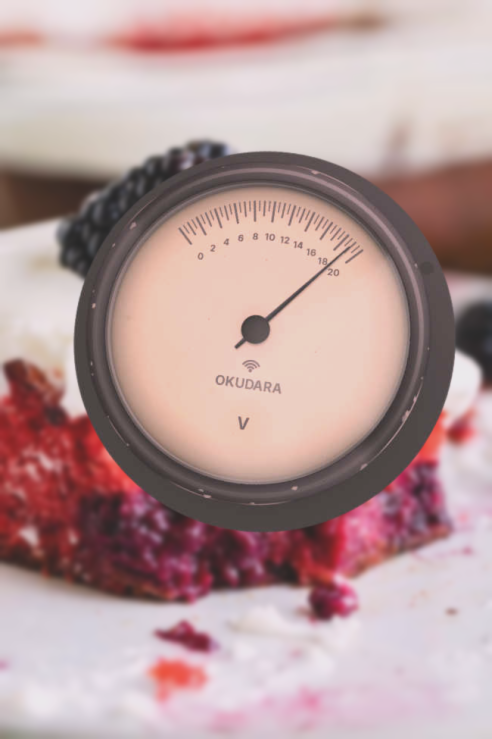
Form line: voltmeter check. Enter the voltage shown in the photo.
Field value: 19 V
